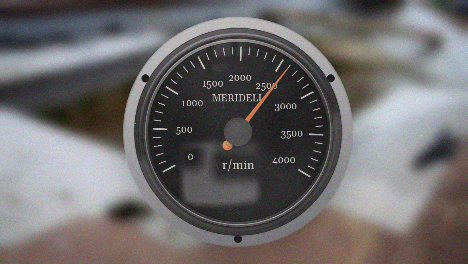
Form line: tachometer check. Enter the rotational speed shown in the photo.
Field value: 2600 rpm
